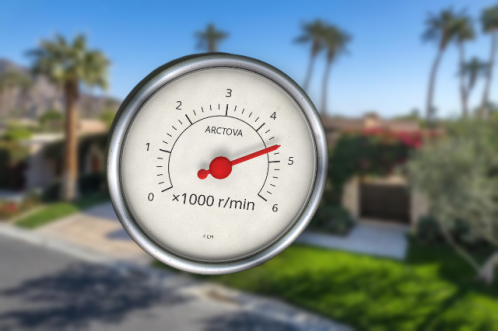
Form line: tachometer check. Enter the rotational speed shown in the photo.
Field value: 4600 rpm
